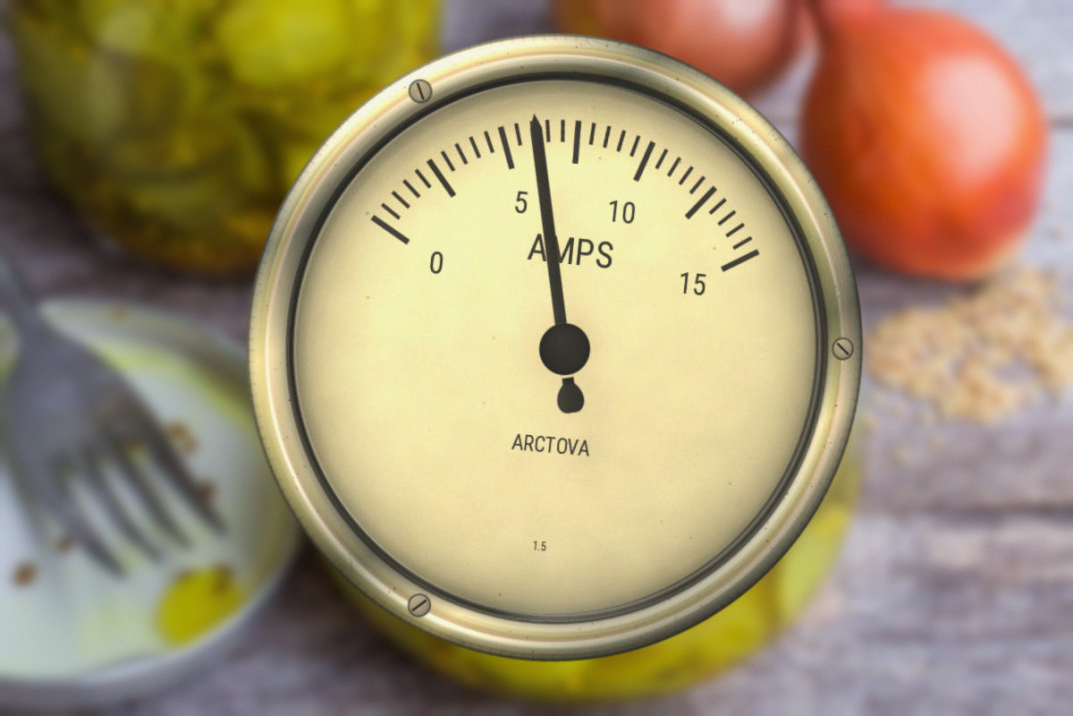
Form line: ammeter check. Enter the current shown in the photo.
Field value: 6 A
